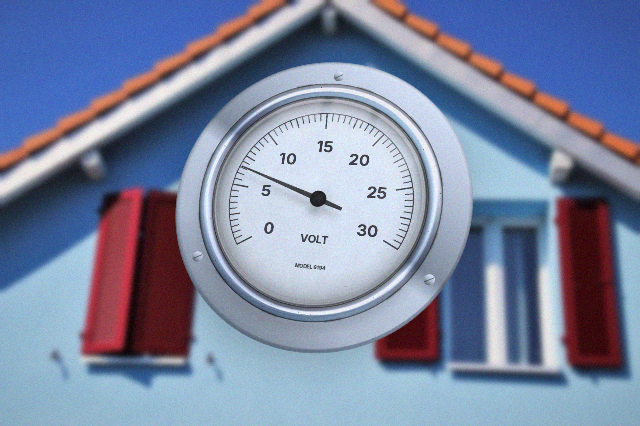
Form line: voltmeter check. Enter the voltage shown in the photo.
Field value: 6.5 V
